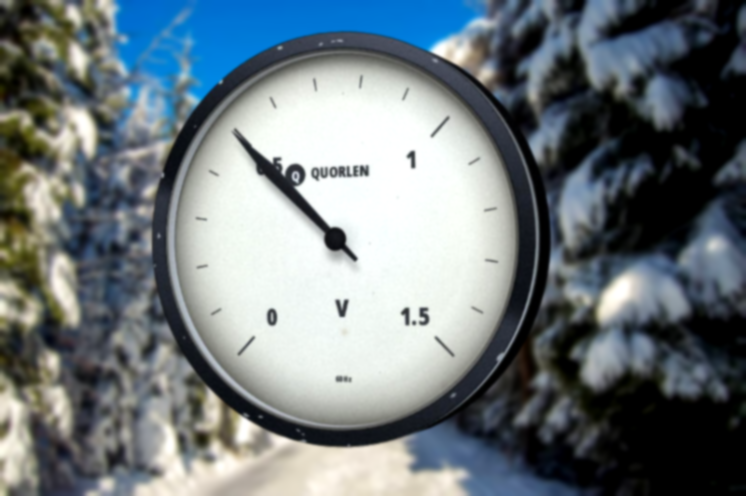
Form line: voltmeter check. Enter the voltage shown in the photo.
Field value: 0.5 V
